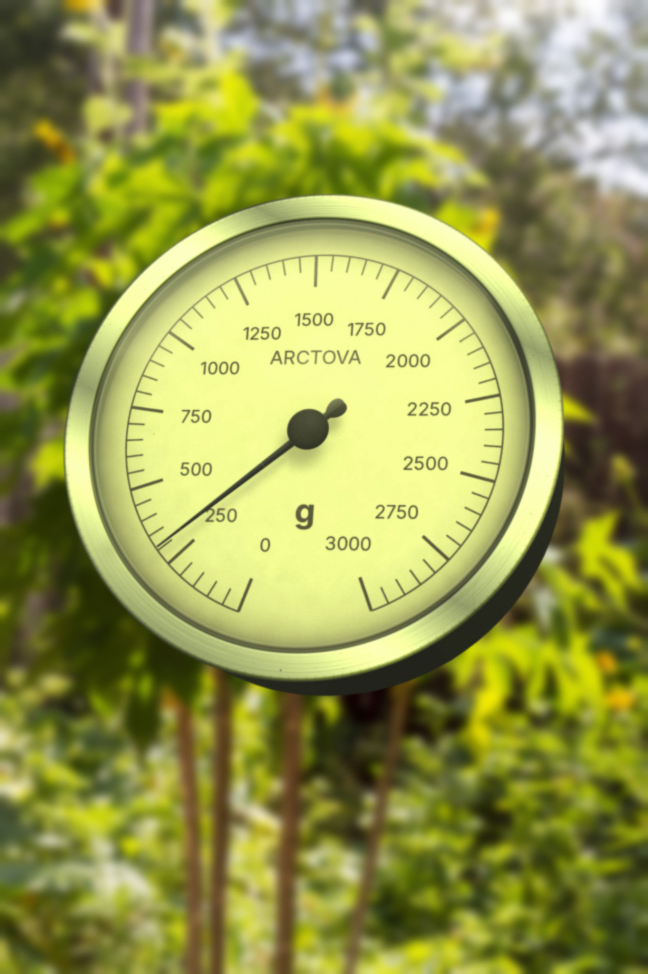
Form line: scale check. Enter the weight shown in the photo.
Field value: 300 g
